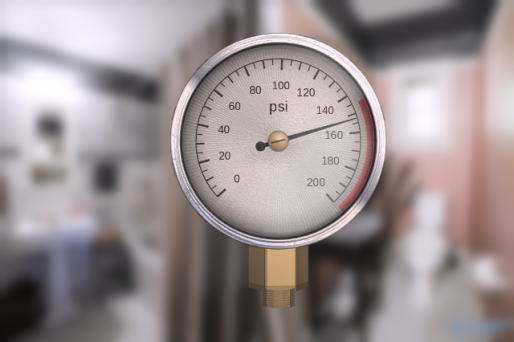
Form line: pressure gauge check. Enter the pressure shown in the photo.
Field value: 152.5 psi
